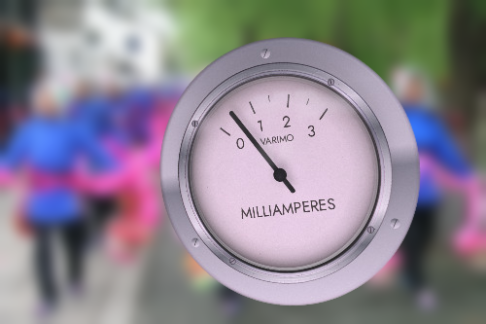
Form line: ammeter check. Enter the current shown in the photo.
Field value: 0.5 mA
